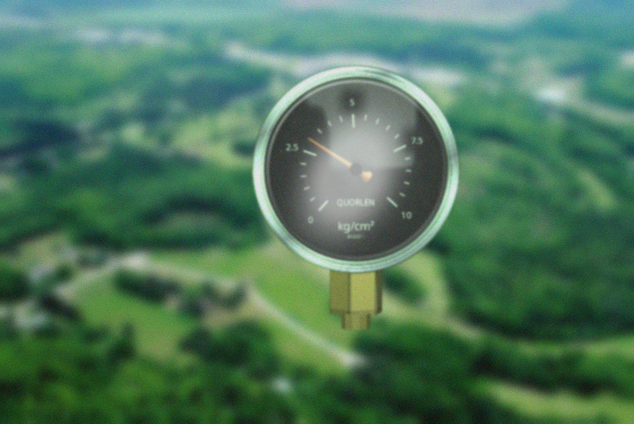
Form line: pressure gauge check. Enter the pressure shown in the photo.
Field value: 3 kg/cm²
